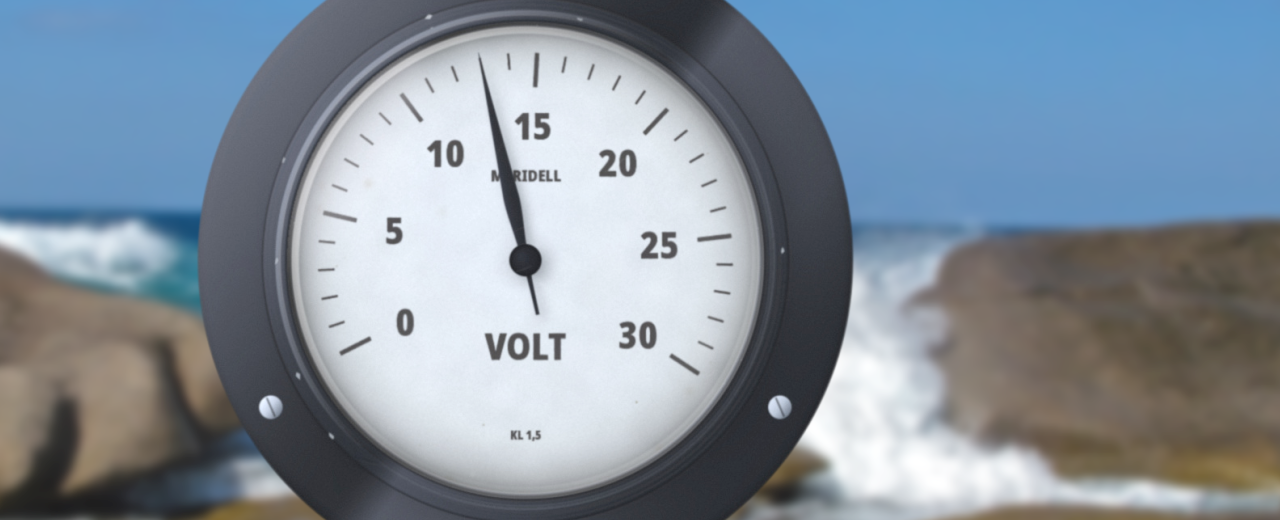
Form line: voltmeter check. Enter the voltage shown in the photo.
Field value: 13 V
